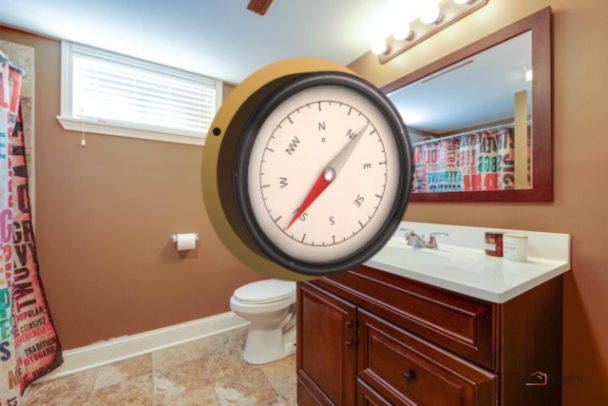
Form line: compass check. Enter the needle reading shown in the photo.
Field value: 230 °
